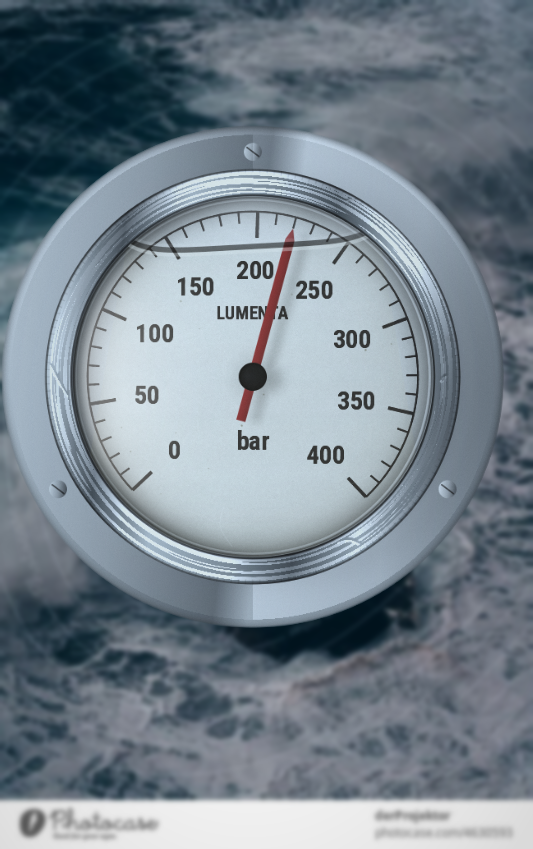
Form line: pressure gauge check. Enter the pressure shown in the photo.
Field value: 220 bar
